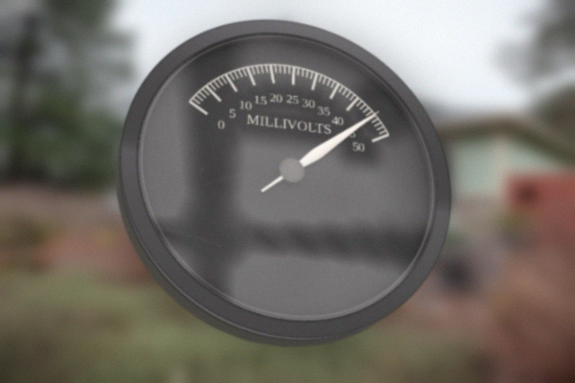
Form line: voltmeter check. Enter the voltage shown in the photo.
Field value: 45 mV
